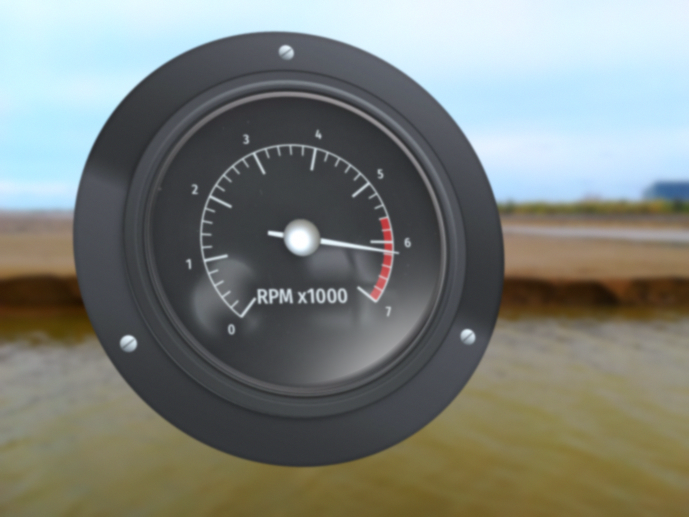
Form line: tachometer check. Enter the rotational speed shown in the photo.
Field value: 6200 rpm
